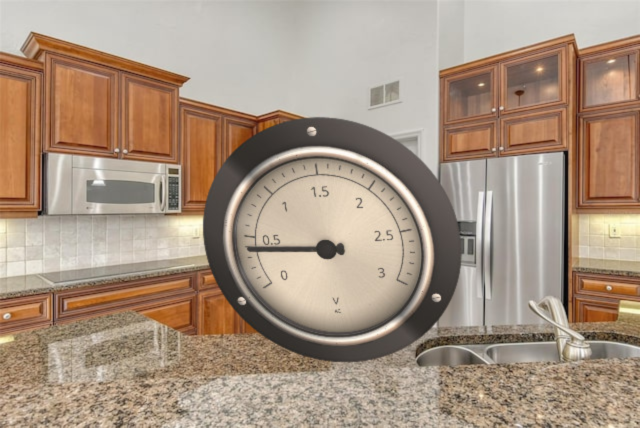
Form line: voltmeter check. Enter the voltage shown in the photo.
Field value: 0.4 V
